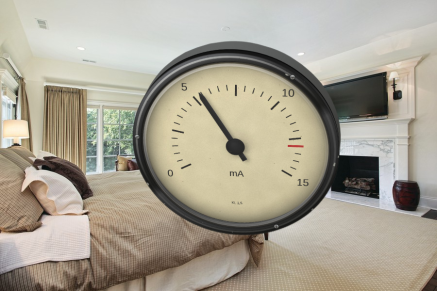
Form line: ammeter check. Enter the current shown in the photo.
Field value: 5.5 mA
